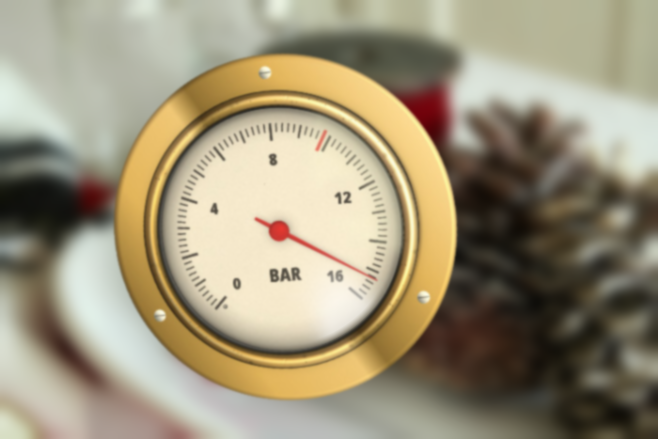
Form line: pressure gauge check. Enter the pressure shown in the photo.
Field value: 15.2 bar
